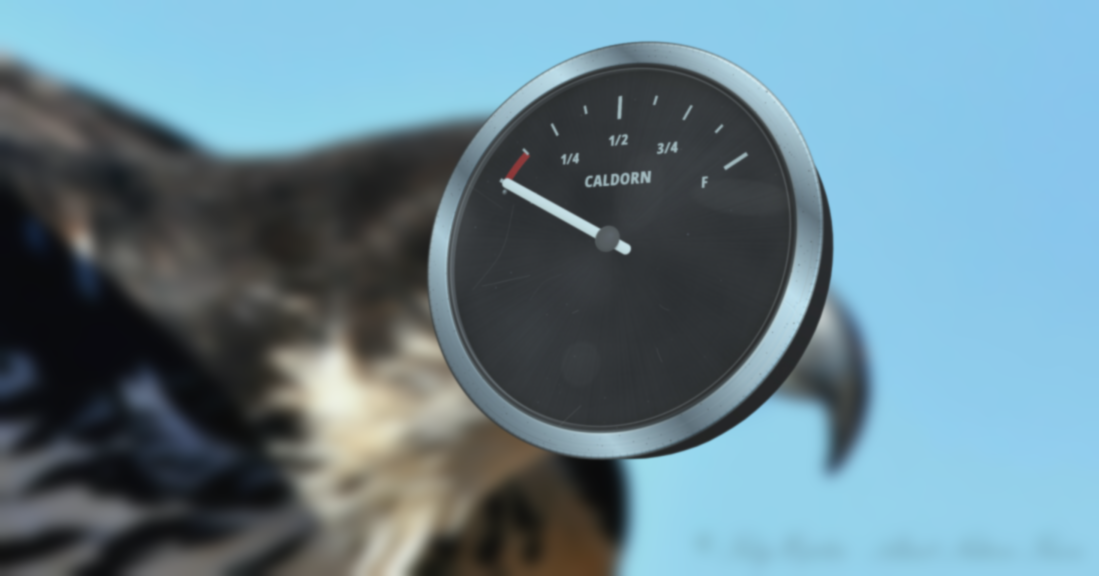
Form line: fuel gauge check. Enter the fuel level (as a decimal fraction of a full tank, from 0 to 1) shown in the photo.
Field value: 0
